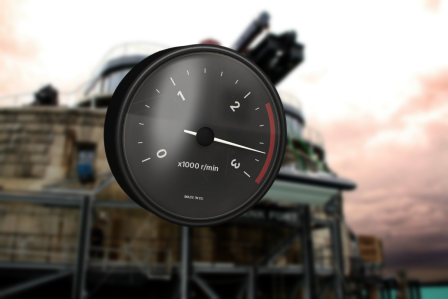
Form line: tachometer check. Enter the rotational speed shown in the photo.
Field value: 2700 rpm
